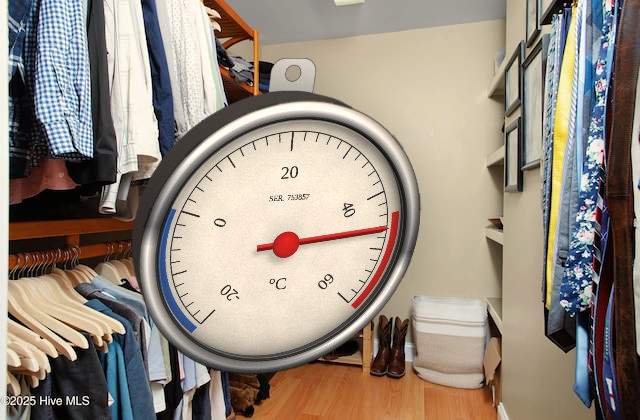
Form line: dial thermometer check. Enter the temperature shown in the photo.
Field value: 46 °C
